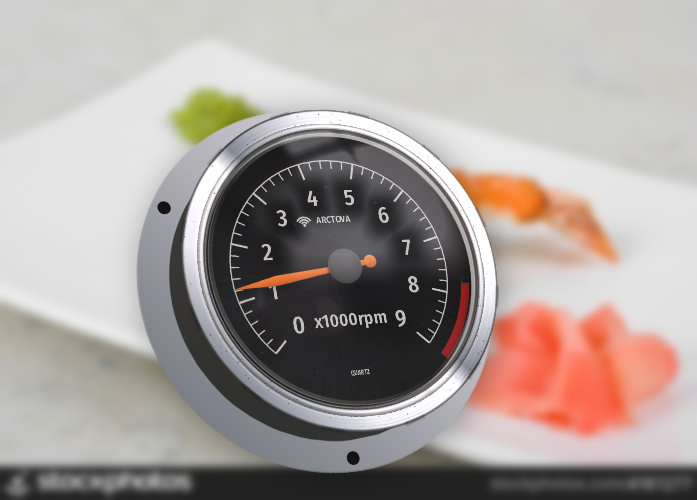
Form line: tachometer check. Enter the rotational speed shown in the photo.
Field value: 1200 rpm
